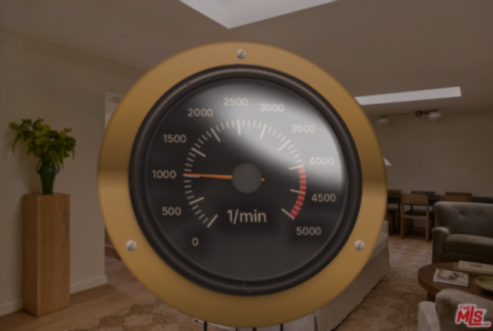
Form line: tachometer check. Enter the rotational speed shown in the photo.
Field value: 1000 rpm
